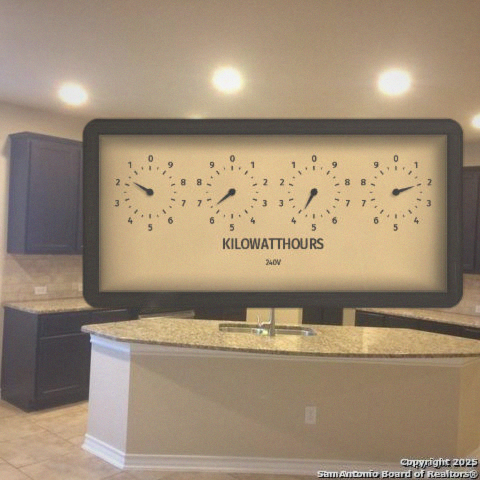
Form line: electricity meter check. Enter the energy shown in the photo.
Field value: 1642 kWh
